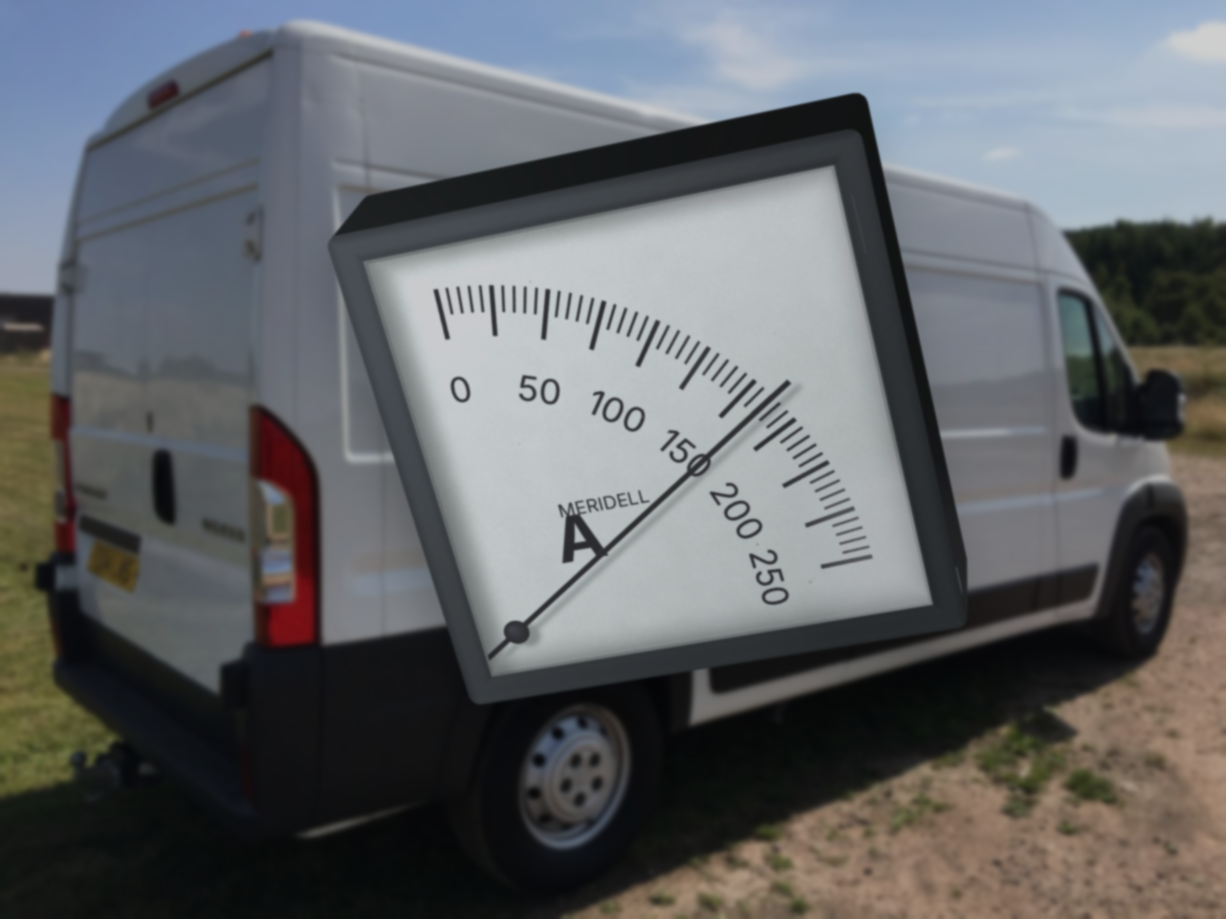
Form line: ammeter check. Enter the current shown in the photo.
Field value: 160 A
